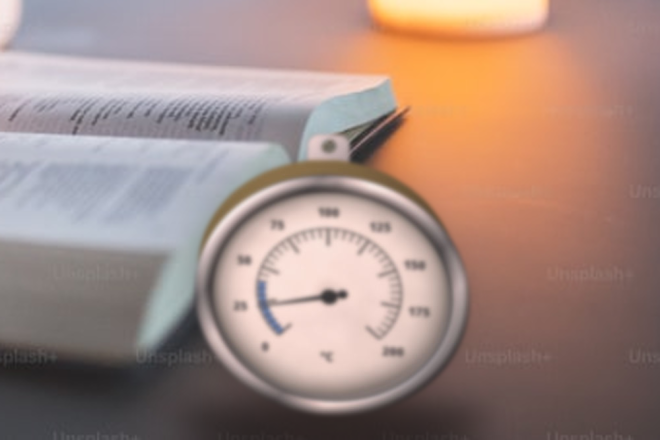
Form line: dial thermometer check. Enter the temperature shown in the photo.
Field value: 25 °C
